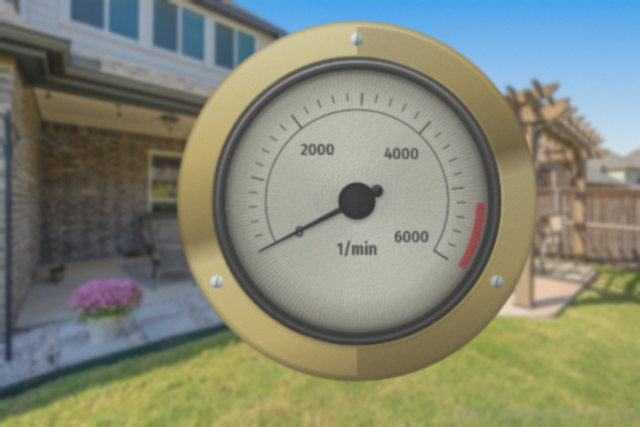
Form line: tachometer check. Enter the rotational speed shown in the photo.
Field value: 0 rpm
